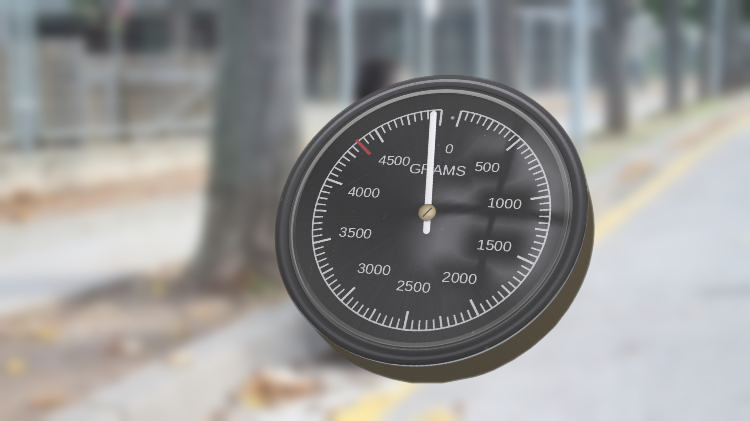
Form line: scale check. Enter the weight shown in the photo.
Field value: 4950 g
